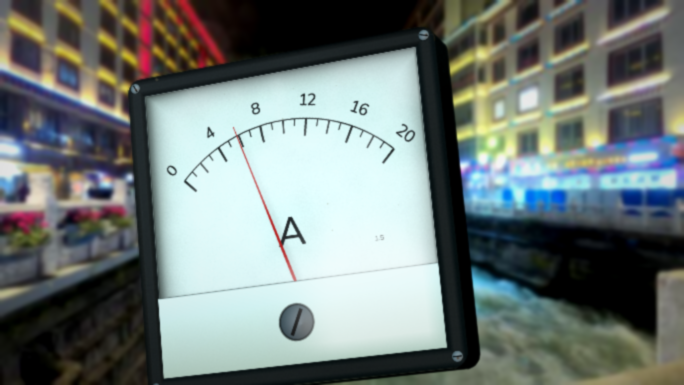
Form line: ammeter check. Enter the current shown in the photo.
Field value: 6 A
